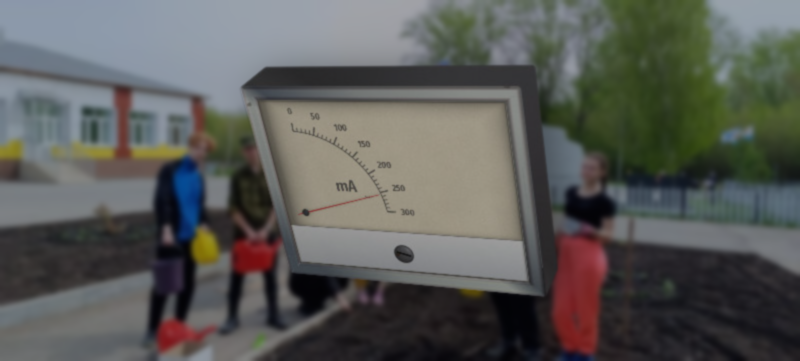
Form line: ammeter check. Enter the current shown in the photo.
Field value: 250 mA
